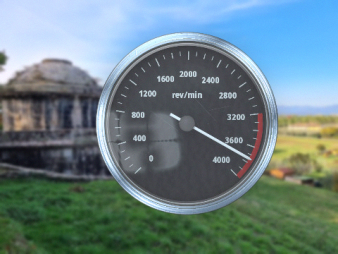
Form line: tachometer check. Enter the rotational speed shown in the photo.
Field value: 3750 rpm
